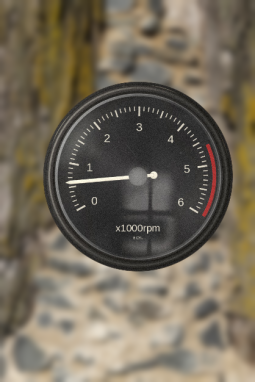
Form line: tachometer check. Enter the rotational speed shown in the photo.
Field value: 600 rpm
